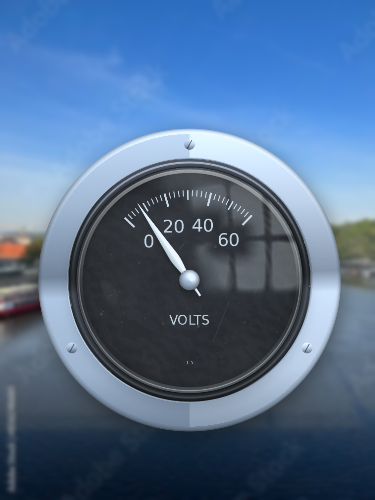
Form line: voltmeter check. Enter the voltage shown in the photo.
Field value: 8 V
